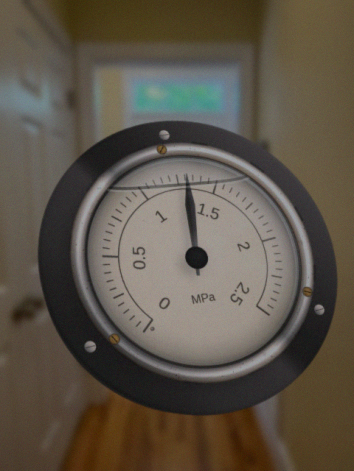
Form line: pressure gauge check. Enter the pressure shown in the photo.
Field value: 1.3 MPa
